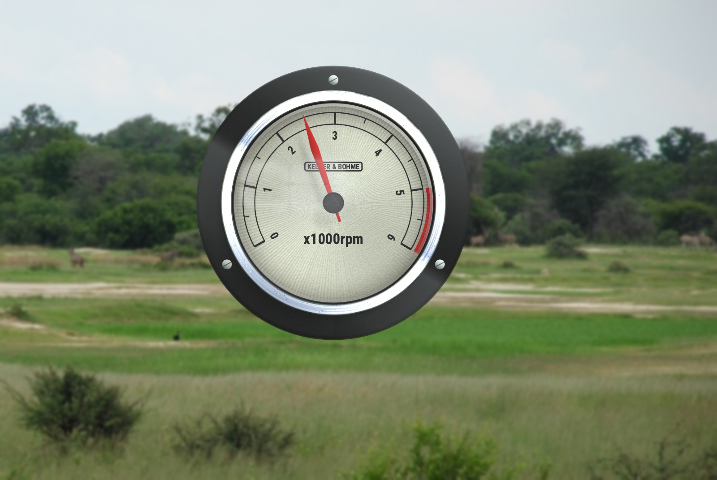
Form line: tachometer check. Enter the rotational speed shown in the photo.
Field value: 2500 rpm
